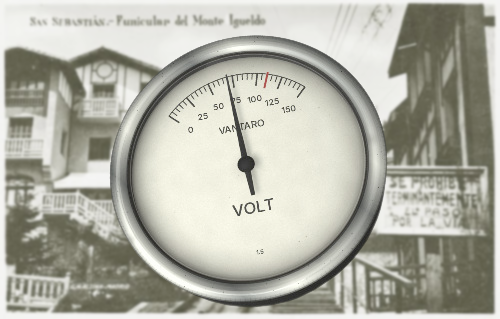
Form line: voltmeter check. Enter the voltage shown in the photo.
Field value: 70 V
